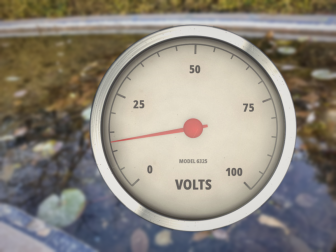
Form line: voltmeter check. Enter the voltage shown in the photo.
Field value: 12.5 V
